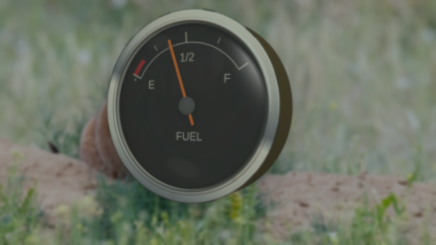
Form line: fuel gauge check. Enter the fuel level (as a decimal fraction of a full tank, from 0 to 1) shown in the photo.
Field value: 0.375
